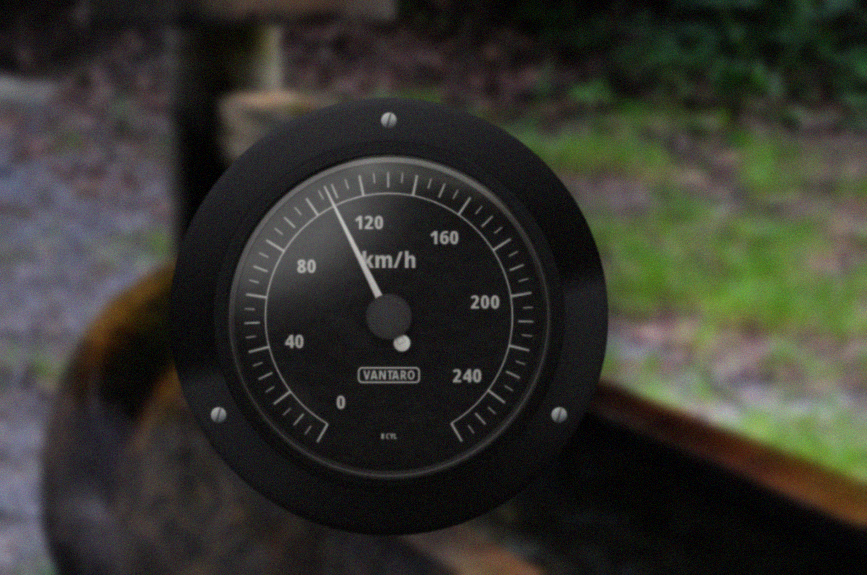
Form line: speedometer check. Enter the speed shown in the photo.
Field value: 107.5 km/h
